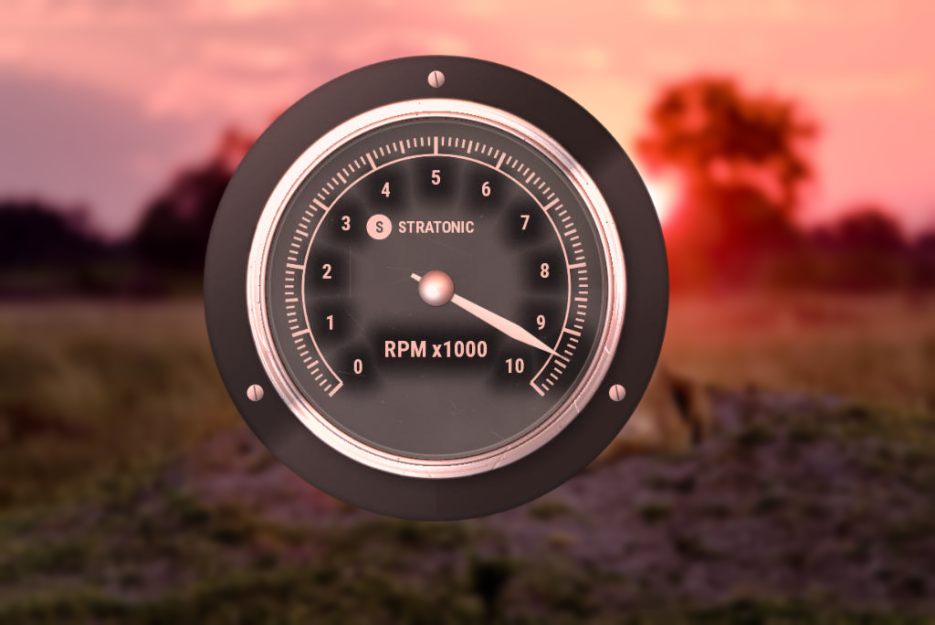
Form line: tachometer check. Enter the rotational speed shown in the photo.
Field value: 9400 rpm
